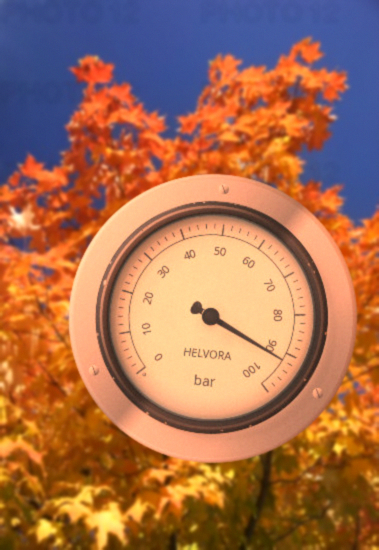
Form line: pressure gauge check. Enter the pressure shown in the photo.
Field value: 92 bar
